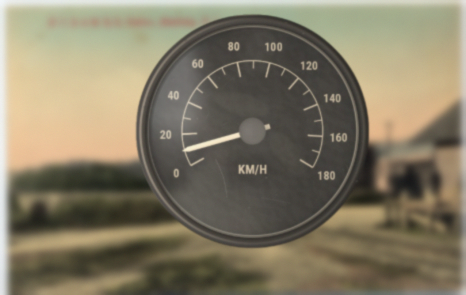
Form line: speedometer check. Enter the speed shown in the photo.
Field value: 10 km/h
